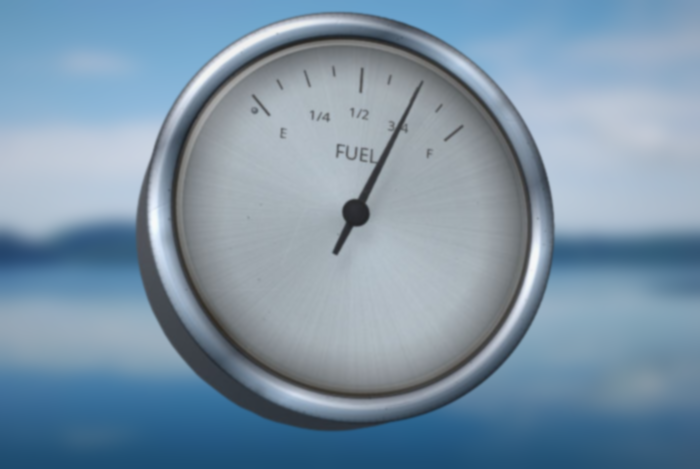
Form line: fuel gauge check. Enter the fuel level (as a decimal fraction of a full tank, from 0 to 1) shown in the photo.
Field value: 0.75
